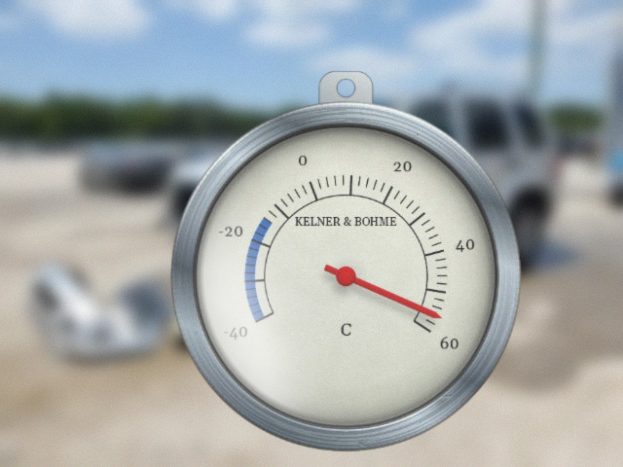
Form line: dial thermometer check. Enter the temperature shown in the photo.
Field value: 56 °C
